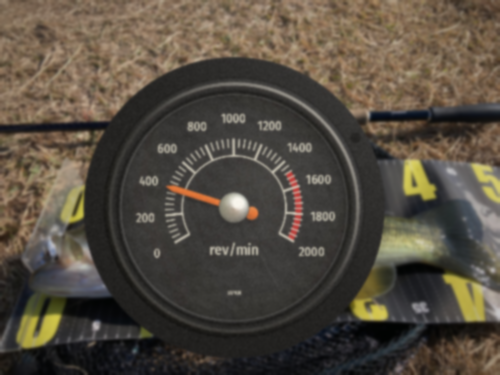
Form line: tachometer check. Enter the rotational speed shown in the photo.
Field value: 400 rpm
